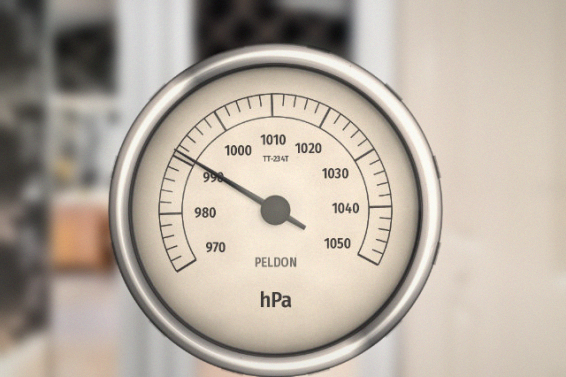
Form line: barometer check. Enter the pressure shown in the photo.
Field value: 991 hPa
